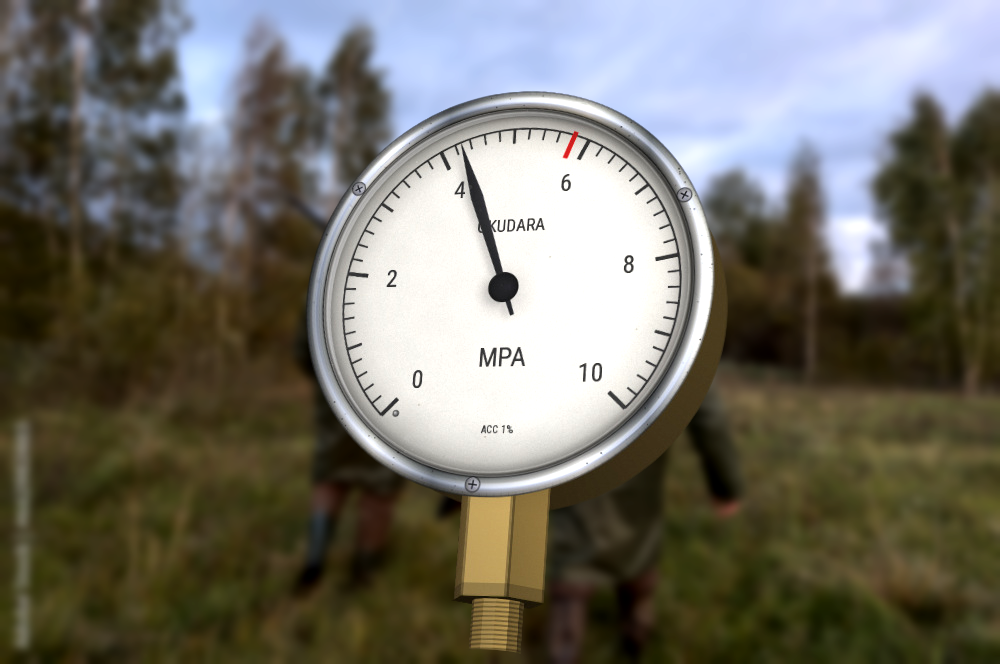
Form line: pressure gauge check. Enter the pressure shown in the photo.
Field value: 4.3 MPa
